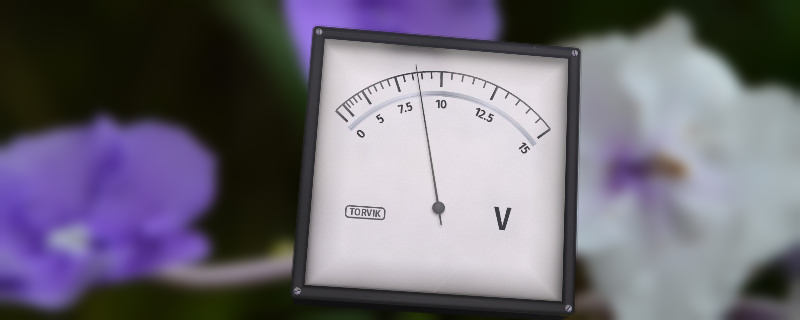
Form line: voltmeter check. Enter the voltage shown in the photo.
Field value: 8.75 V
